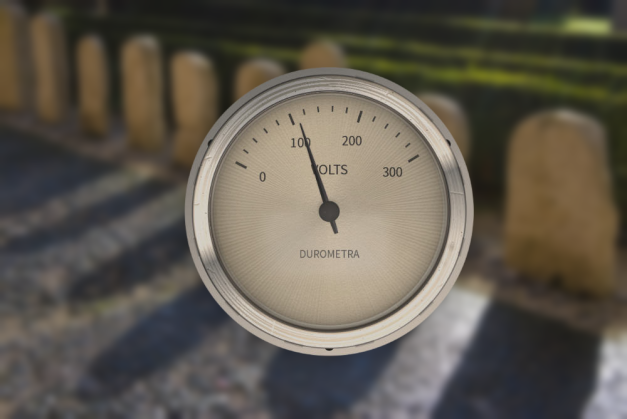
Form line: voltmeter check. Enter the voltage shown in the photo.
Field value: 110 V
